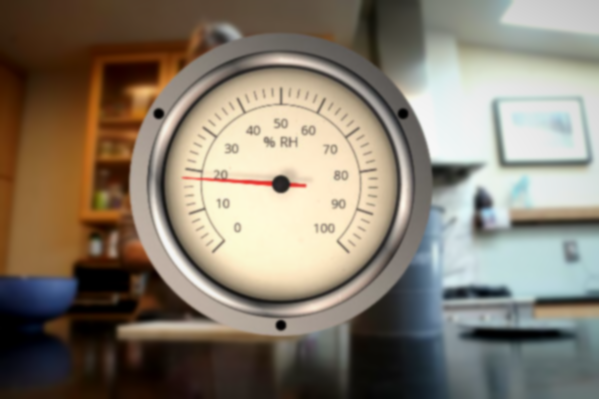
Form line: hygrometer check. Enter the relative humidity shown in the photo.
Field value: 18 %
